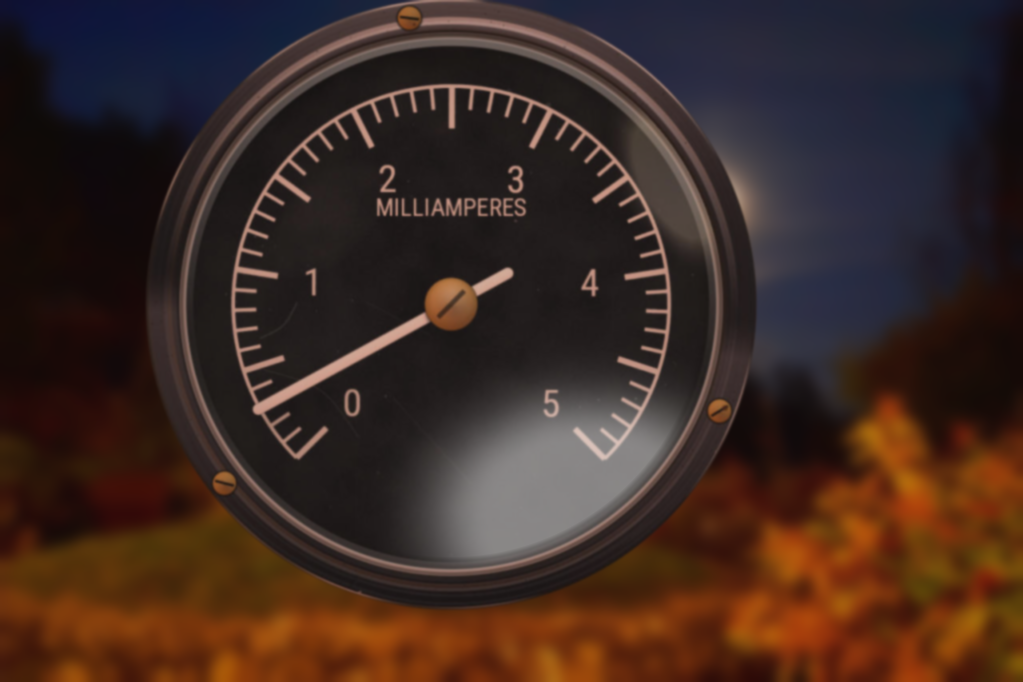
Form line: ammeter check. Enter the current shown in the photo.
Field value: 0.3 mA
